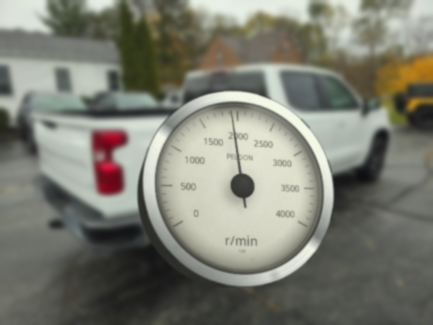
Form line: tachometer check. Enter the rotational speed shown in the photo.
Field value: 1900 rpm
